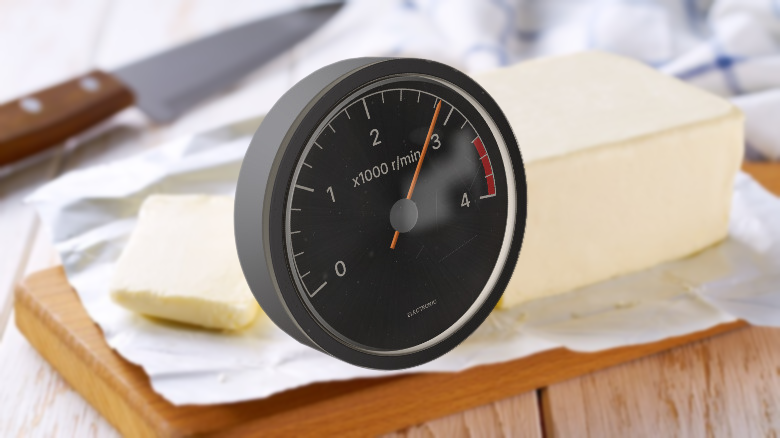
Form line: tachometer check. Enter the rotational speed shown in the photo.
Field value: 2800 rpm
